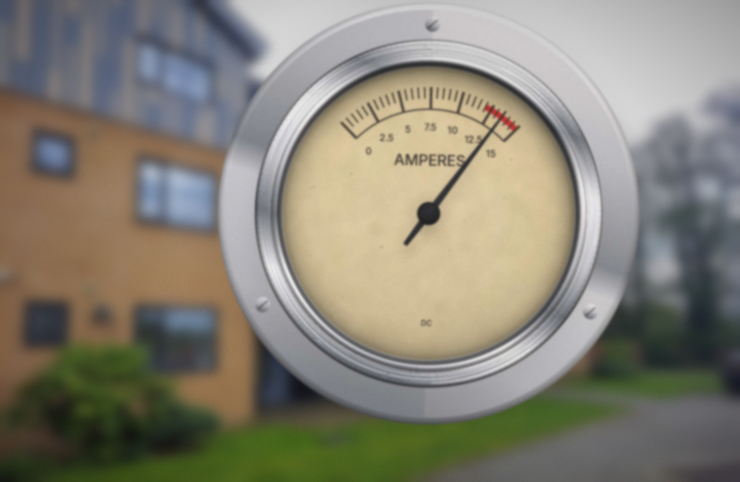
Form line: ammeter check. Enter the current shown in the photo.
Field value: 13.5 A
